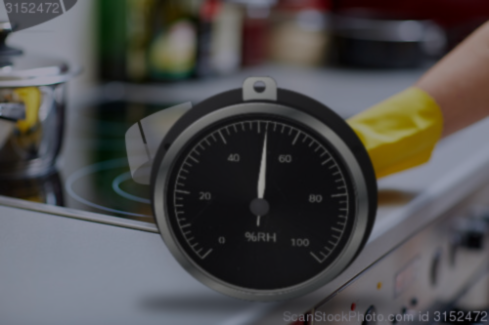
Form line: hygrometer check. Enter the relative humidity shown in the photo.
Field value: 52 %
